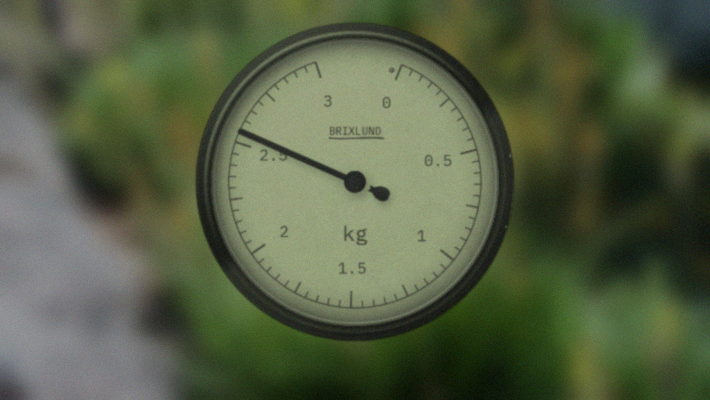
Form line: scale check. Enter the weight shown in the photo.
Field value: 2.55 kg
